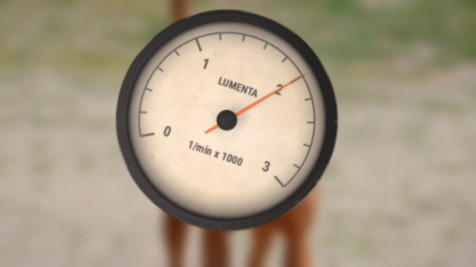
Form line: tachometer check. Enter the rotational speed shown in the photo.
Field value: 2000 rpm
